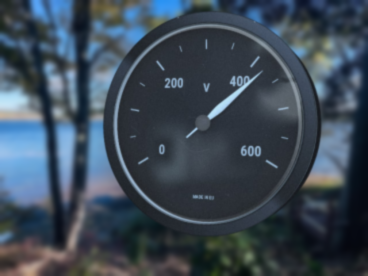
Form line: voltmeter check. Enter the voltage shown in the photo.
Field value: 425 V
